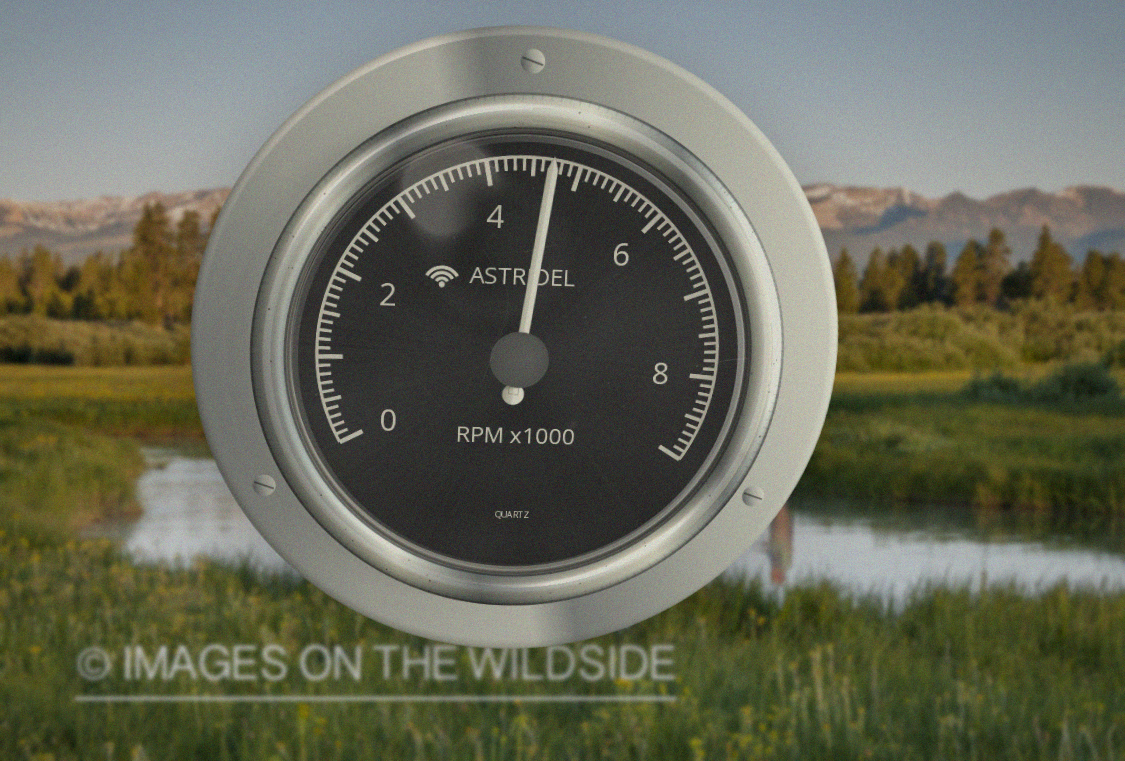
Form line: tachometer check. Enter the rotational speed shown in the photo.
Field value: 4700 rpm
